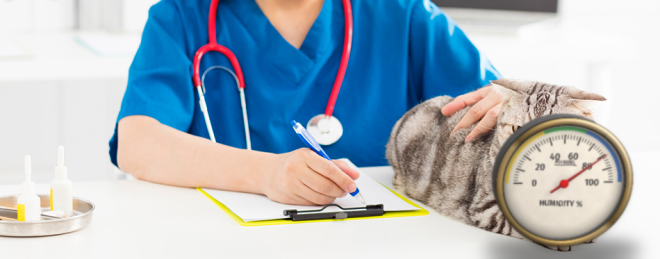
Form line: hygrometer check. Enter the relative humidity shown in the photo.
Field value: 80 %
